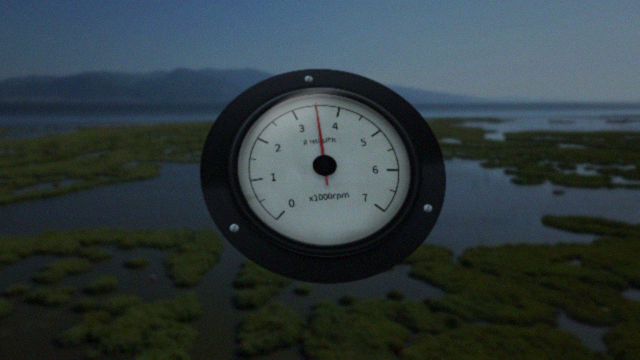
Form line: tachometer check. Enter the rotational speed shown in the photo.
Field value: 3500 rpm
